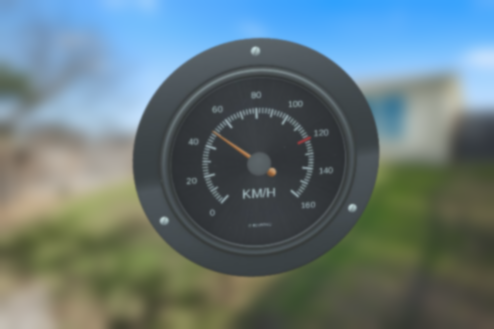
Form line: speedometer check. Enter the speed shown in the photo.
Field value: 50 km/h
